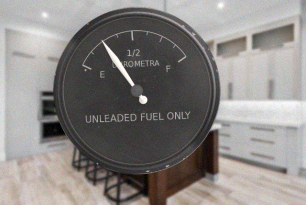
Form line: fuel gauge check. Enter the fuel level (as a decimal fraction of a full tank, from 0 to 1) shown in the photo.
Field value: 0.25
